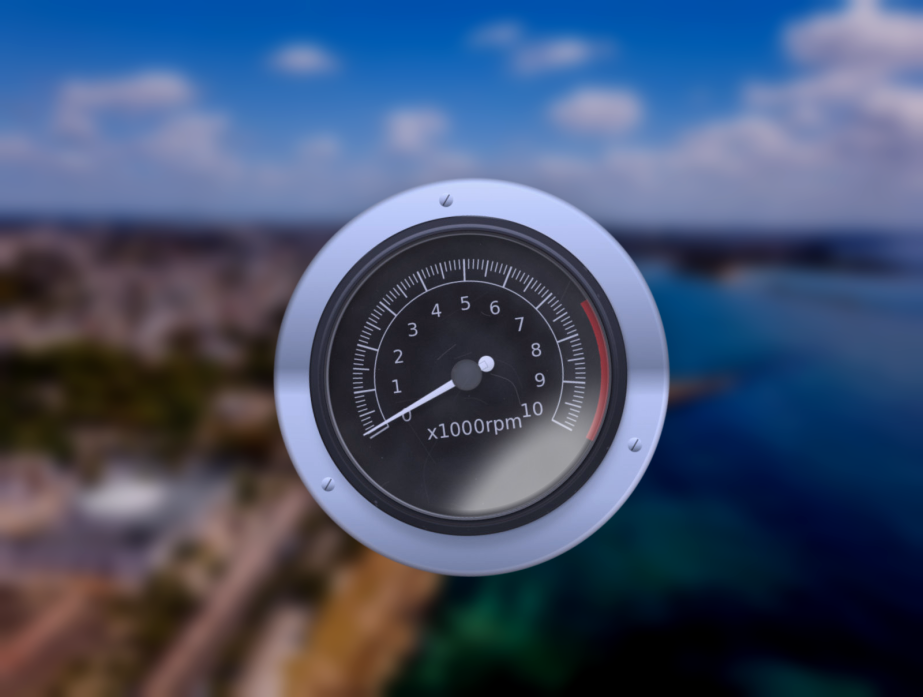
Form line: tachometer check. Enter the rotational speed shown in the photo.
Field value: 100 rpm
